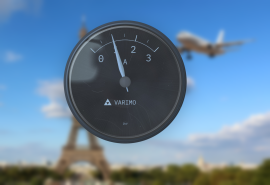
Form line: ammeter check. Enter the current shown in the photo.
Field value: 1 A
